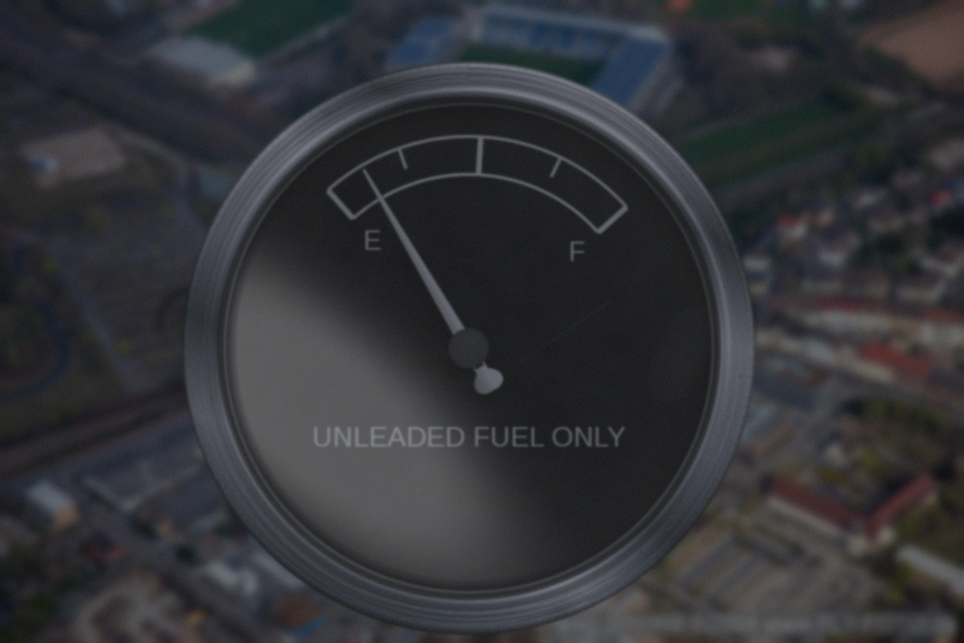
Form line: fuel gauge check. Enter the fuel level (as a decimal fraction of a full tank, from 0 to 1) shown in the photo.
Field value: 0.125
